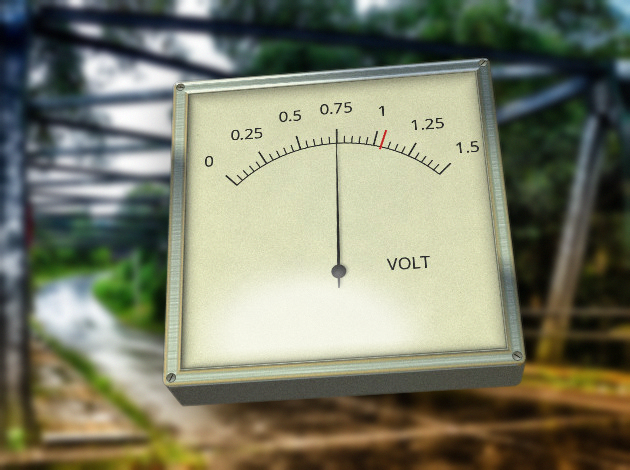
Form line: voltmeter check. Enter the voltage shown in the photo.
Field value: 0.75 V
